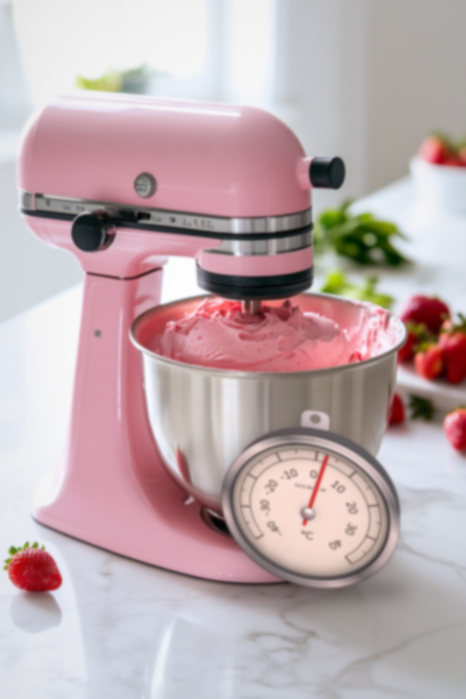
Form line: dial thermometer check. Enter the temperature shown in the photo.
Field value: 2.5 °C
